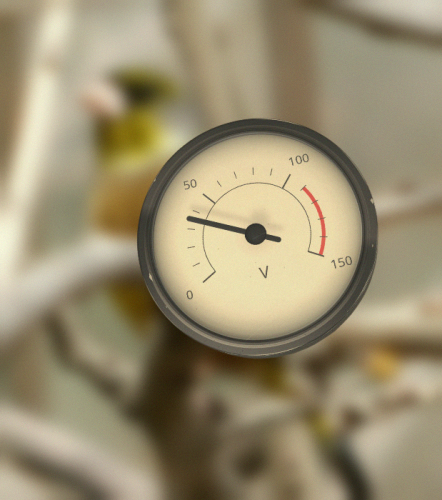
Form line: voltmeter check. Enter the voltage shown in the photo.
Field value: 35 V
